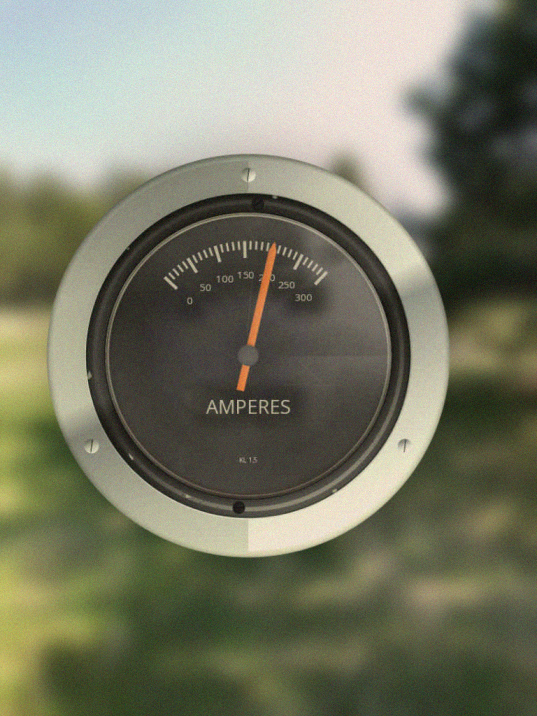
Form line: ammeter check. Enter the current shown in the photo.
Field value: 200 A
